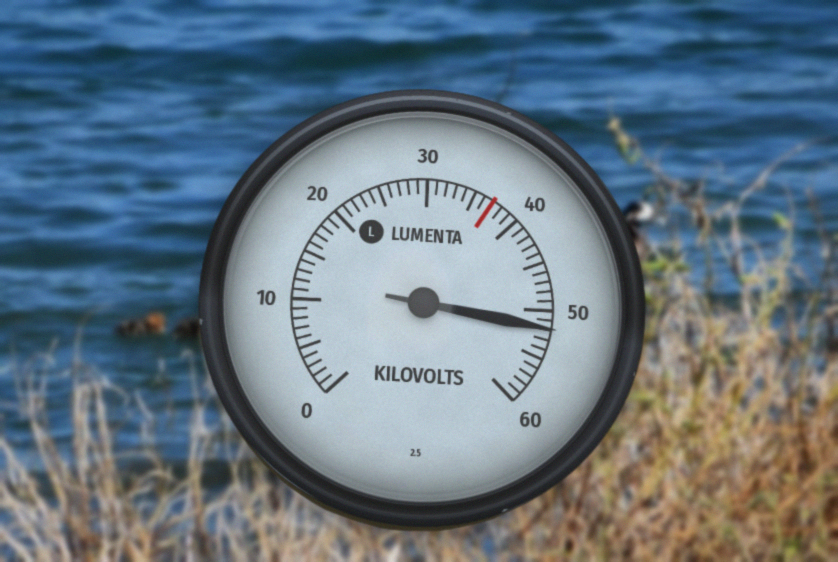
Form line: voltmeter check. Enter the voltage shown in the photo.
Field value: 52 kV
